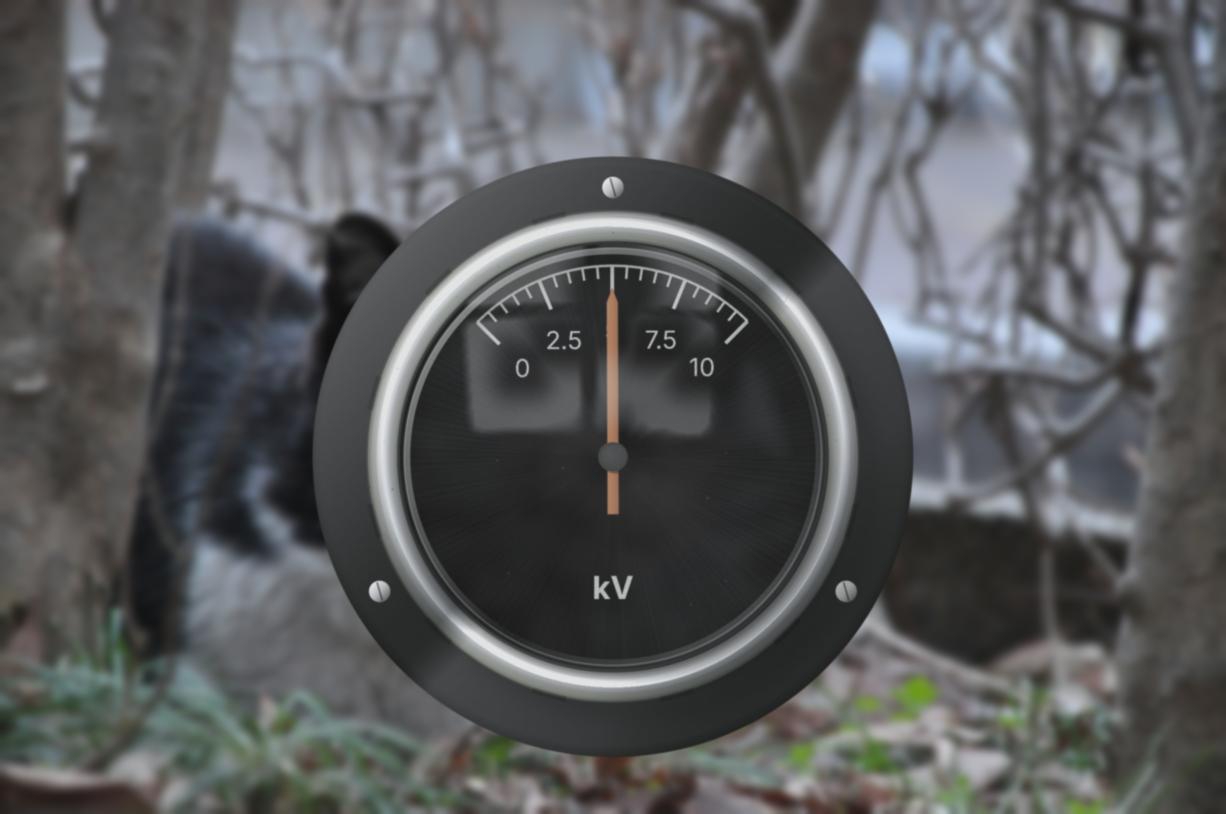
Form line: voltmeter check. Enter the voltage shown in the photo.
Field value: 5 kV
